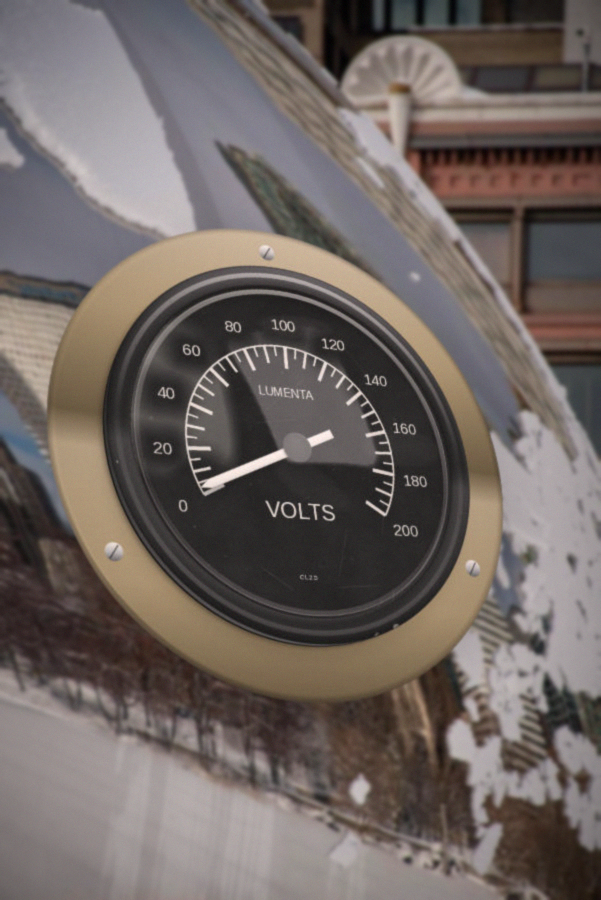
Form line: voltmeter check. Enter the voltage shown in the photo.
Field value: 2.5 V
